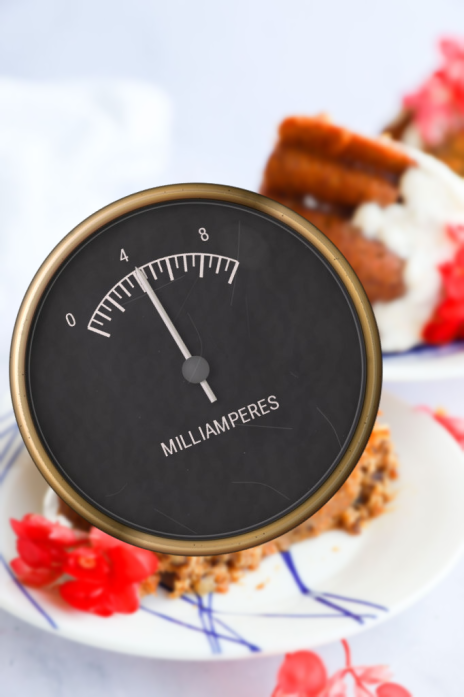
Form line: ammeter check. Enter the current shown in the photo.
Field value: 4.25 mA
